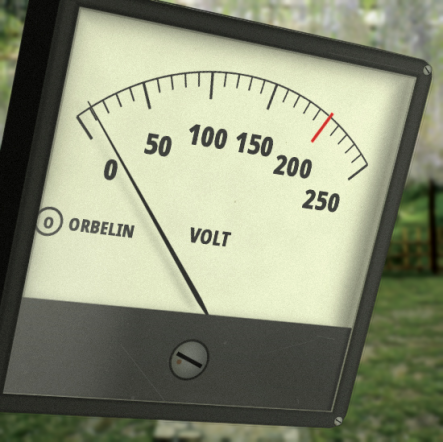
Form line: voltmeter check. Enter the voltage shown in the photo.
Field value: 10 V
